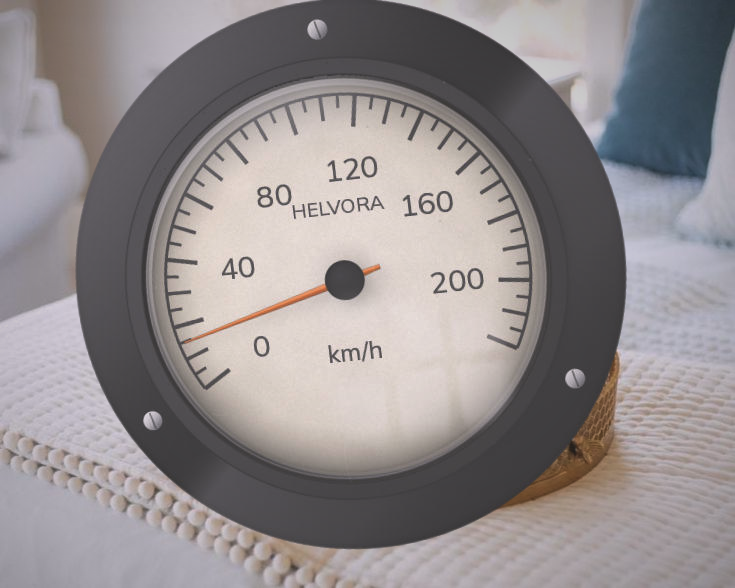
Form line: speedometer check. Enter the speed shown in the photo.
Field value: 15 km/h
